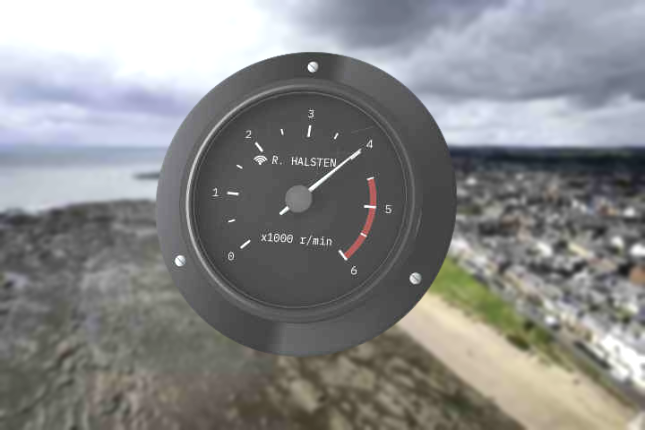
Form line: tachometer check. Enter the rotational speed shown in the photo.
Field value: 4000 rpm
